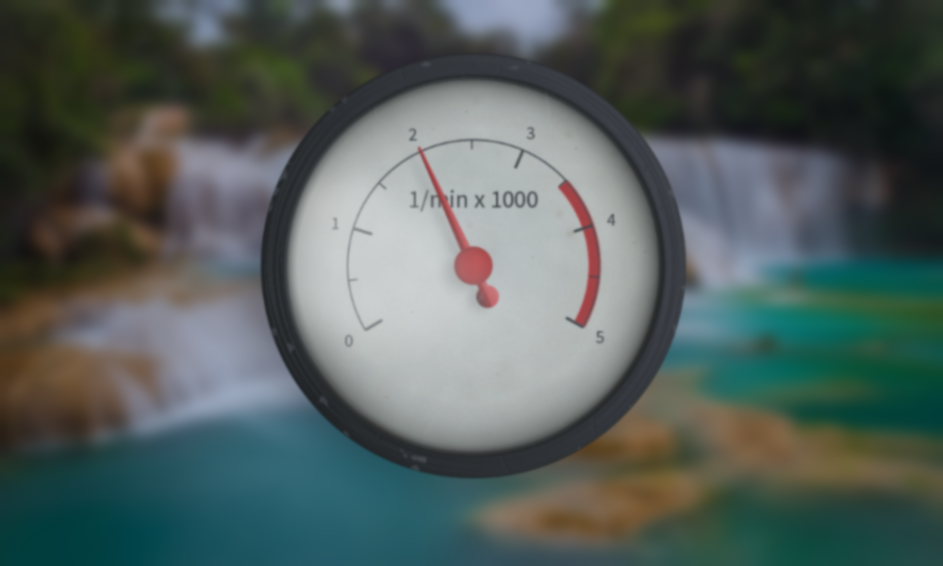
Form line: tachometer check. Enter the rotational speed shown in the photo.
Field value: 2000 rpm
